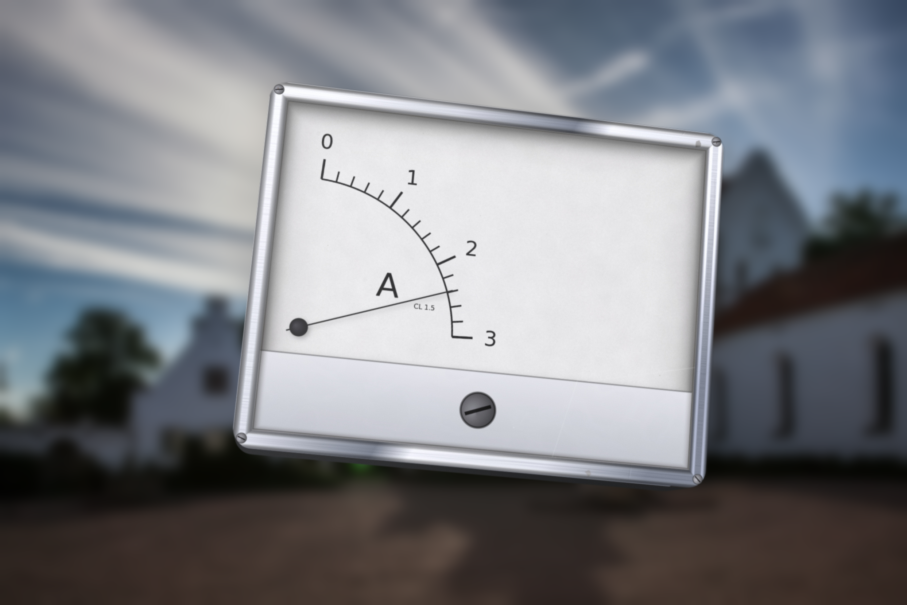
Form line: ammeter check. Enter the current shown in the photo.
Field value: 2.4 A
